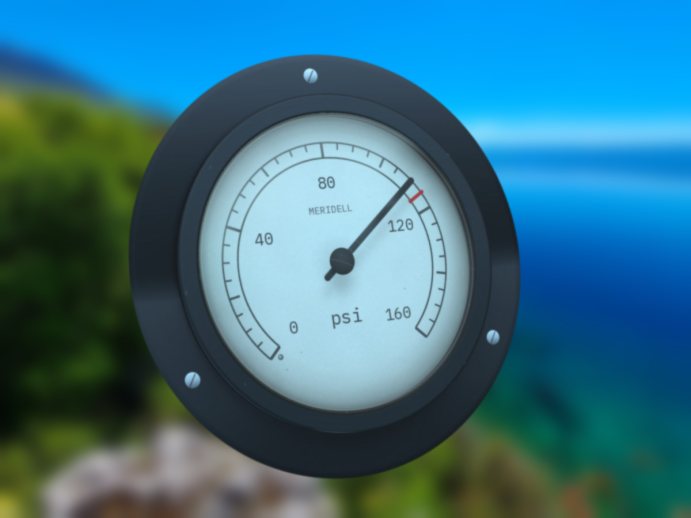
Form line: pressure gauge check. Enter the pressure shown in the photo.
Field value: 110 psi
